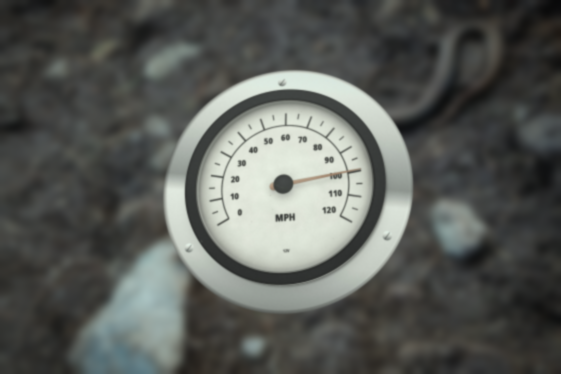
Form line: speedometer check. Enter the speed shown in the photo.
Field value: 100 mph
